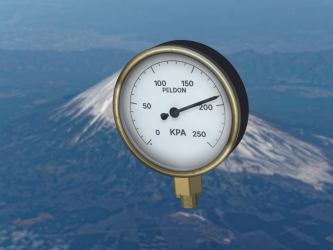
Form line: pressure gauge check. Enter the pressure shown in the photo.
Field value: 190 kPa
